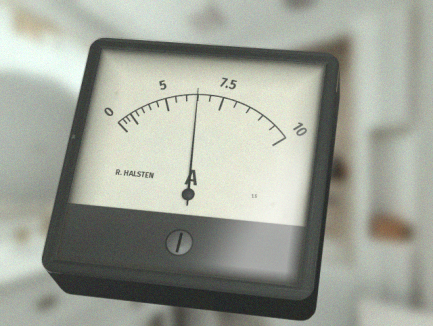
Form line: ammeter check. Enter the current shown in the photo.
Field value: 6.5 A
